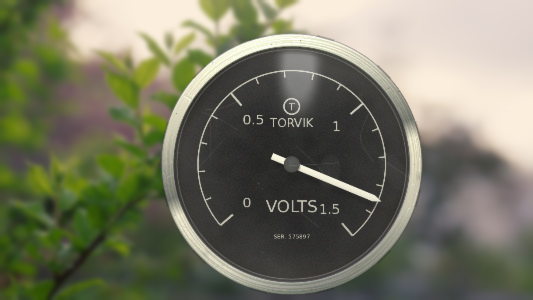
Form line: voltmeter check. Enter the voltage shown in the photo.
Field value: 1.35 V
